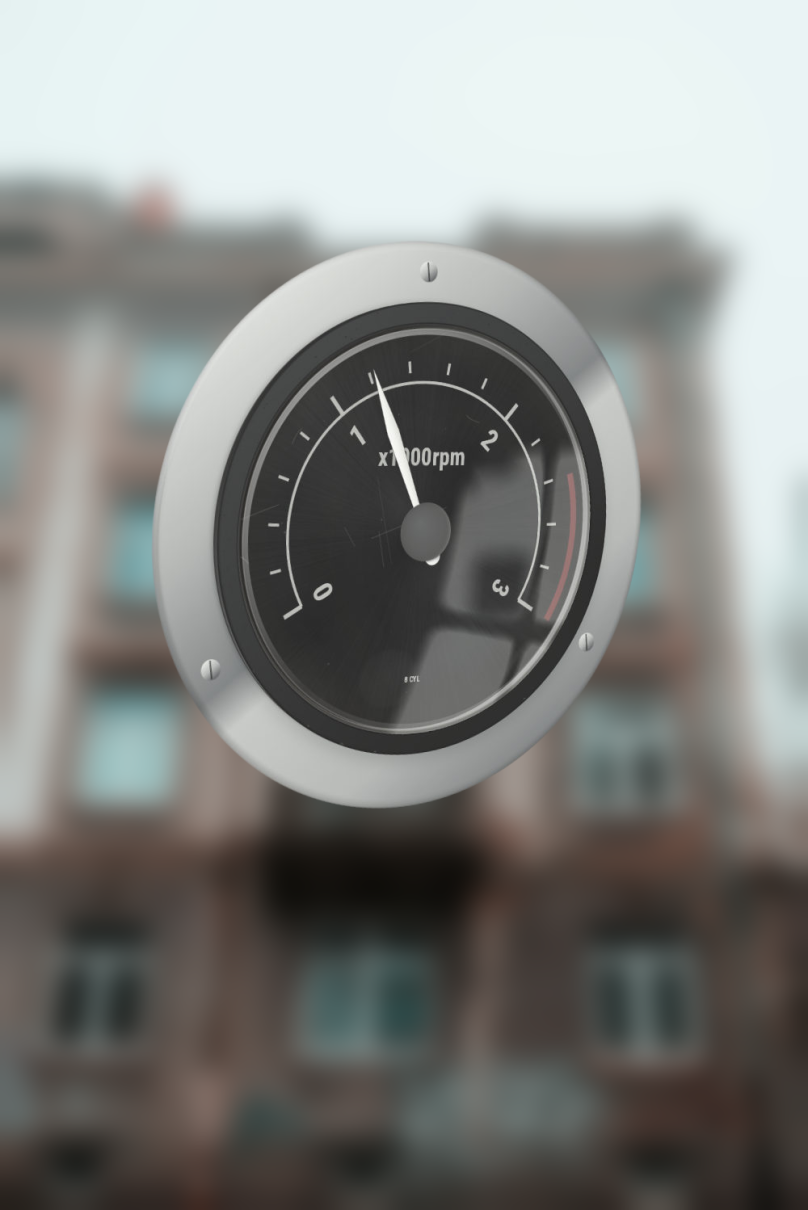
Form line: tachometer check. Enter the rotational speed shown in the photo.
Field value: 1200 rpm
